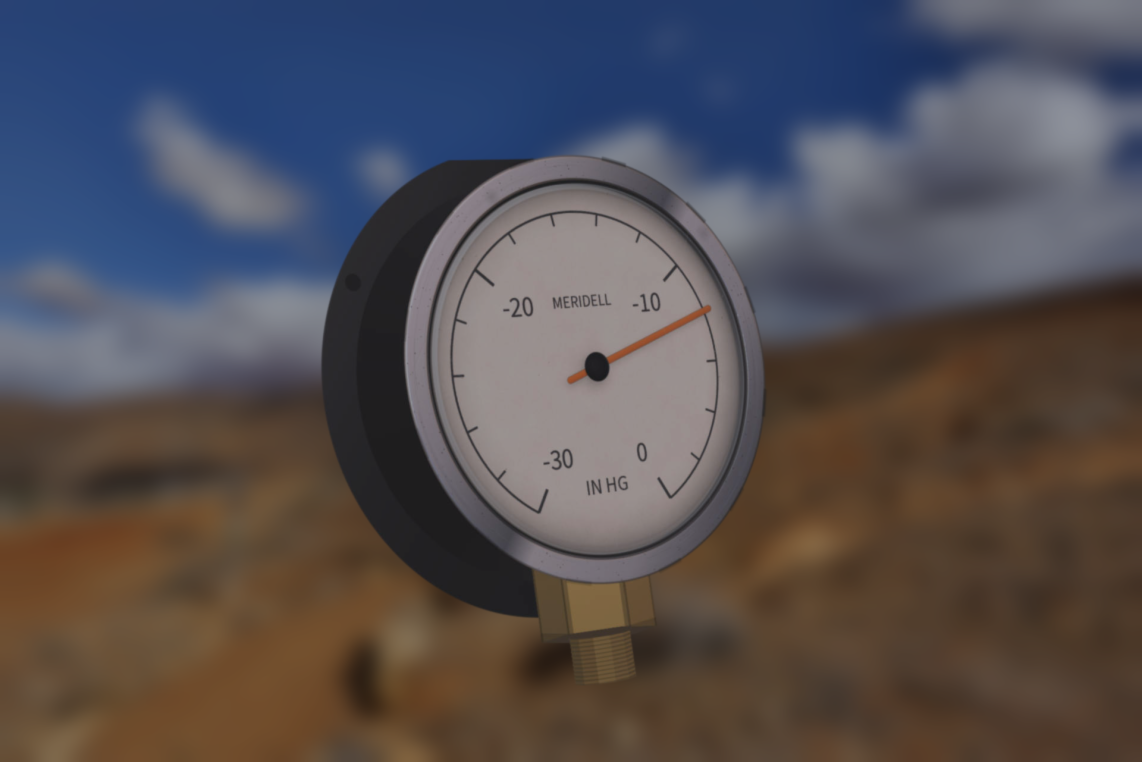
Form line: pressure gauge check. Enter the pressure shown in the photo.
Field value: -8 inHg
